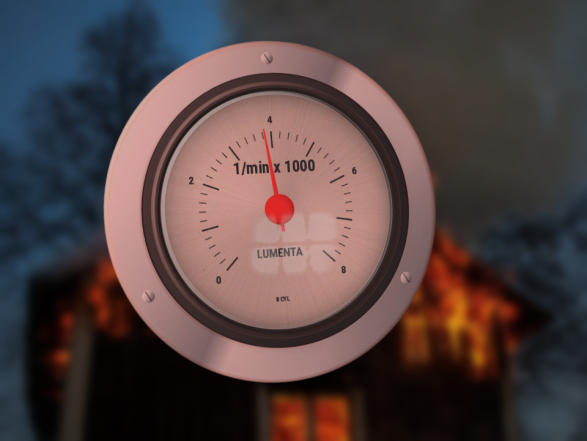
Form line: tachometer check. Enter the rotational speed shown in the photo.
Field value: 3800 rpm
